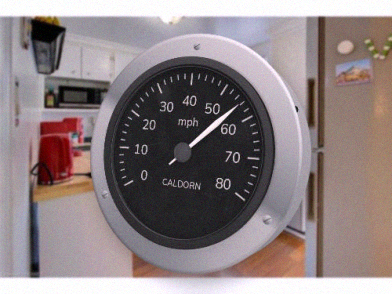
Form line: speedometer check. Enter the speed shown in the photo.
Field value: 56 mph
